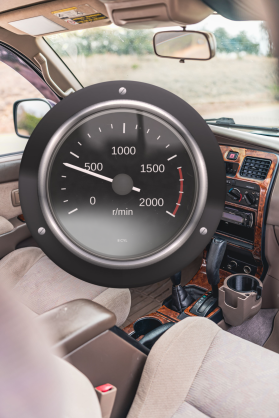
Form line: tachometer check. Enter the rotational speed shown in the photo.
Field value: 400 rpm
